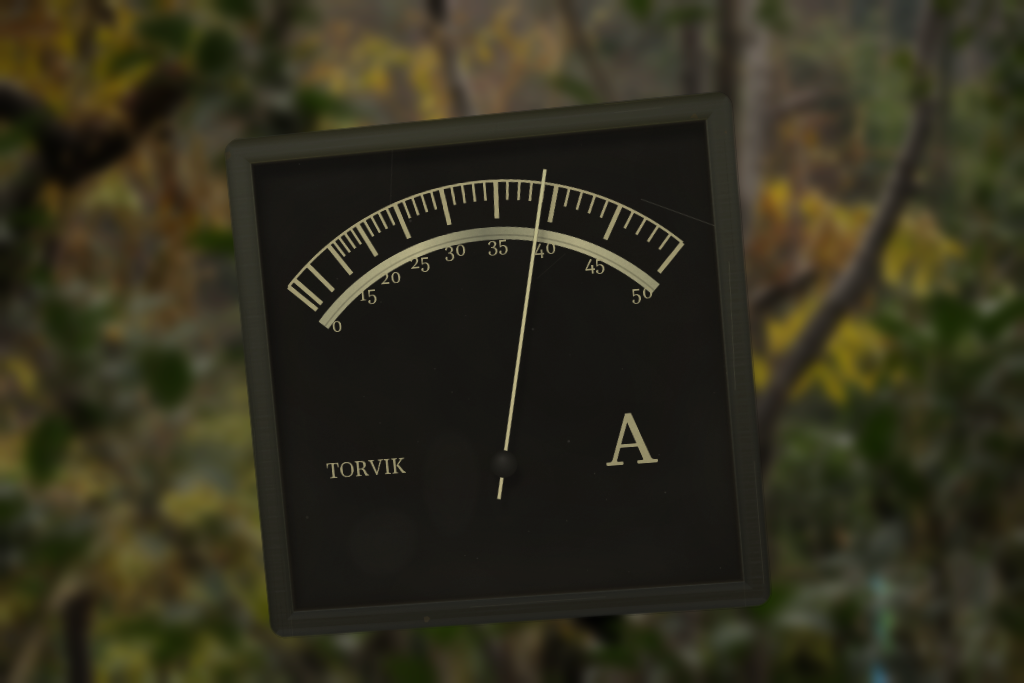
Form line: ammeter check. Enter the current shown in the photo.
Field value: 39 A
